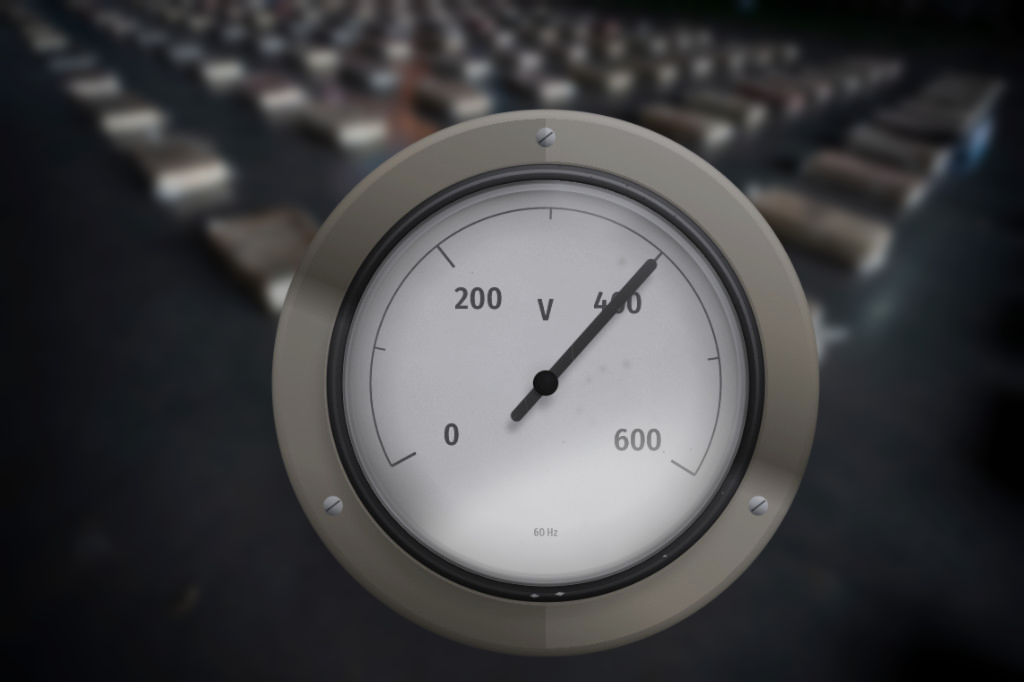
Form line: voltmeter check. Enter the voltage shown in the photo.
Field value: 400 V
